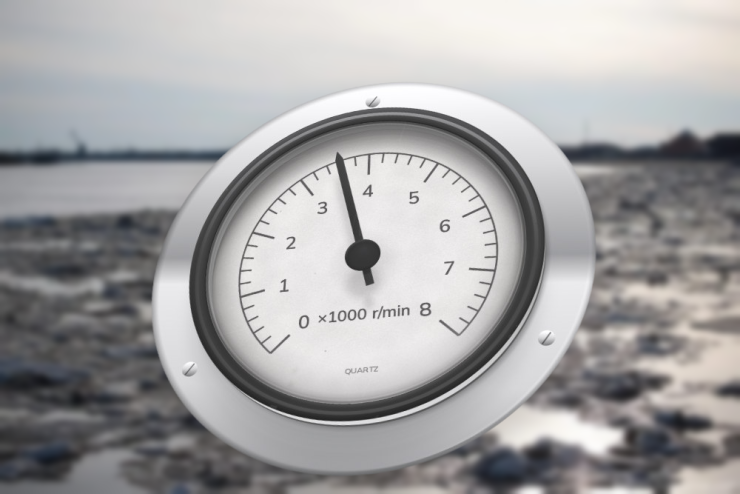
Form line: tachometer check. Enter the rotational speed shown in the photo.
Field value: 3600 rpm
